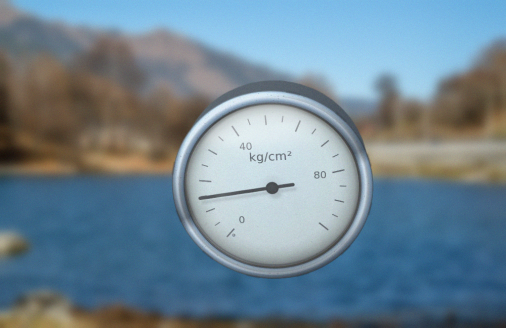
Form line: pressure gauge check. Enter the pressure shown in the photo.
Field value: 15 kg/cm²
